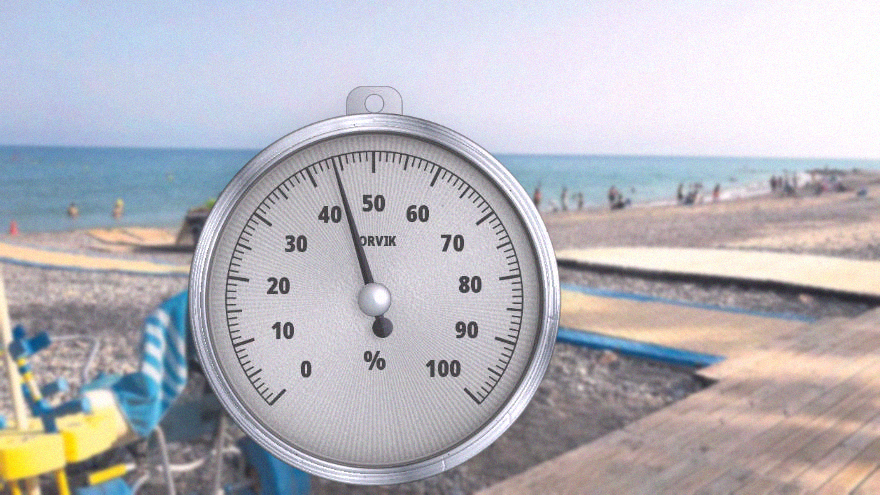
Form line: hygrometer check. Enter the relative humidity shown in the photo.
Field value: 44 %
